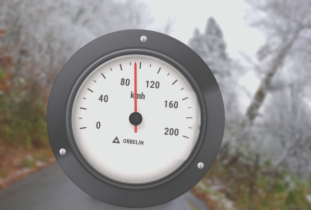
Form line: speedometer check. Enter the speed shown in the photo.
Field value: 95 km/h
